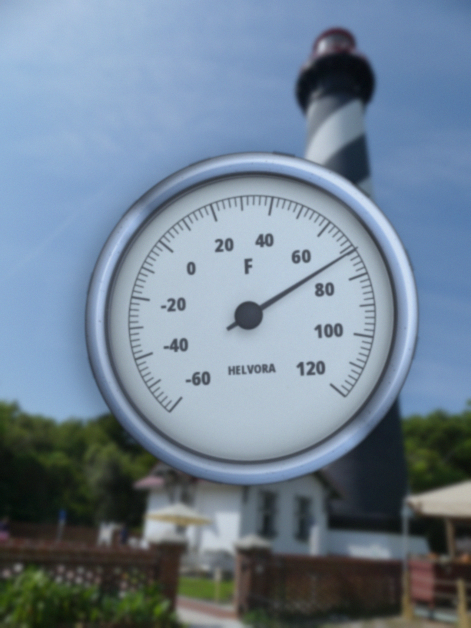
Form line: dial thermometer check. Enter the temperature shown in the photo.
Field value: 72 °F
